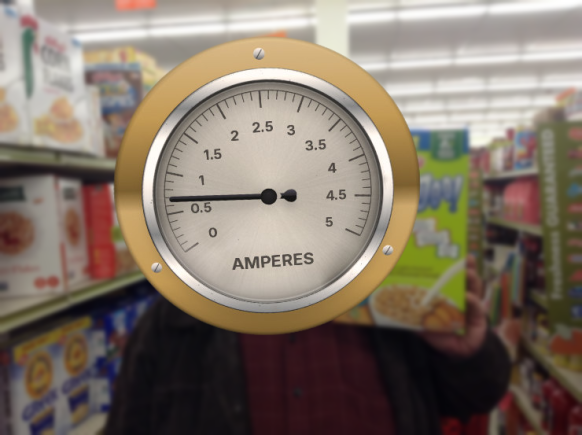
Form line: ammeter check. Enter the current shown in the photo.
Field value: 0.7 A
